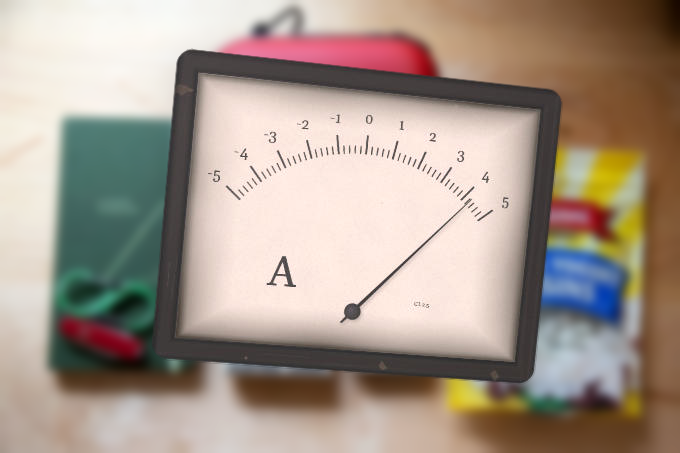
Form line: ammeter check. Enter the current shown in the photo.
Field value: 4.2 A
